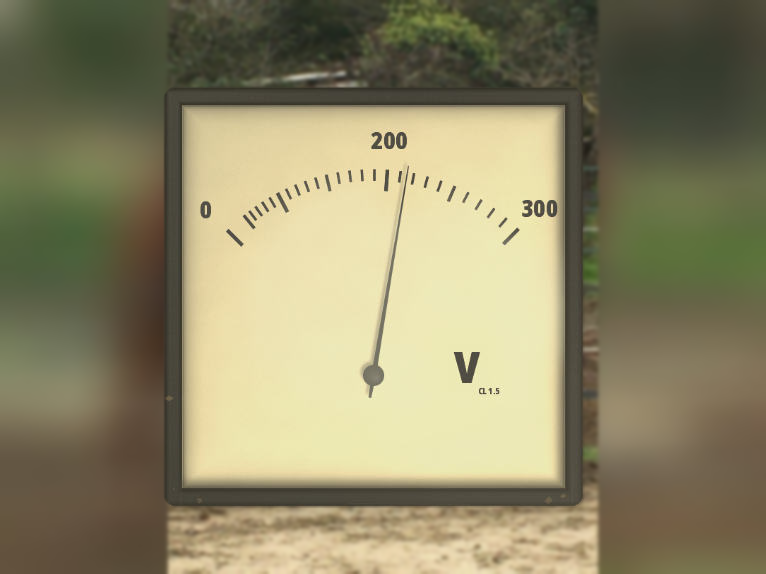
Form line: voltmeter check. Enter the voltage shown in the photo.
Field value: 215 V
